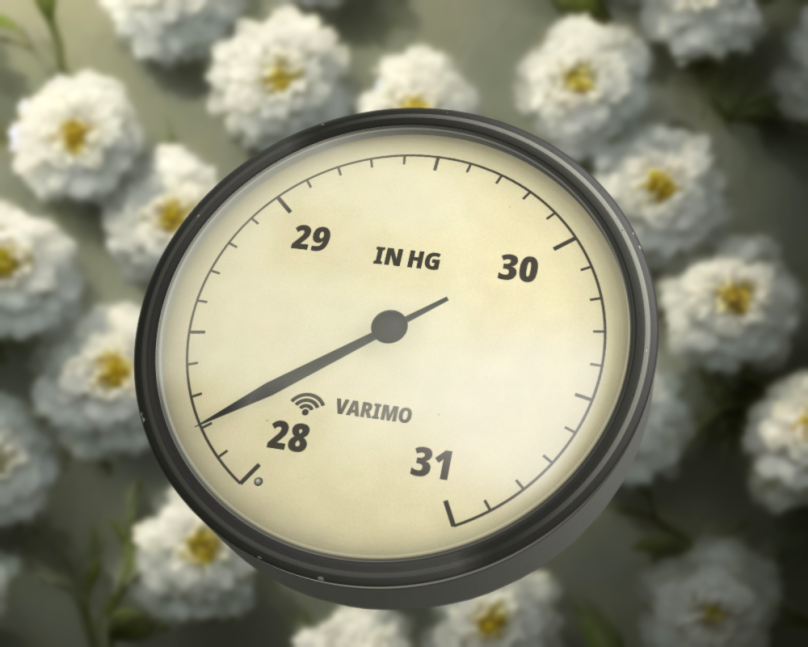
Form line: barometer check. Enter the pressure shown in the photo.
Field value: 28.2 inHg
